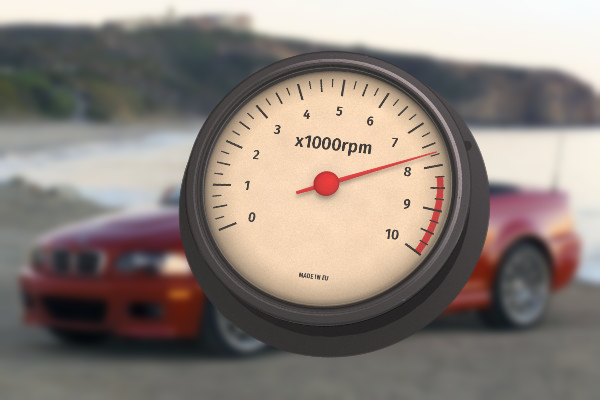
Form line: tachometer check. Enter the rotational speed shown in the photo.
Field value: 7750 rpm
